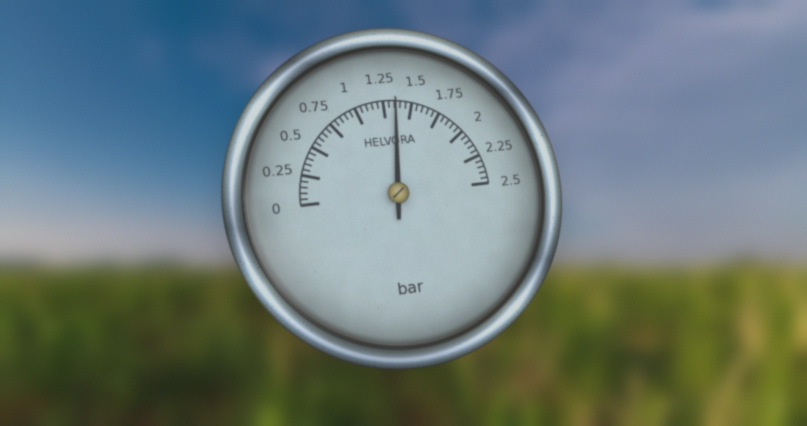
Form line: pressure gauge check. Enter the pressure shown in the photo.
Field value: 1.35 bar
